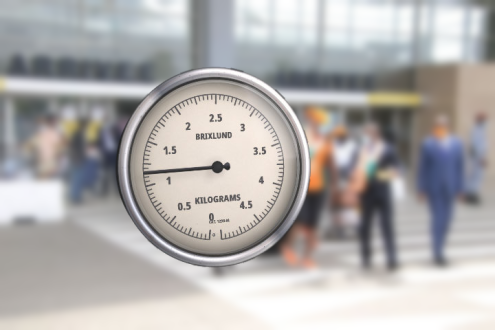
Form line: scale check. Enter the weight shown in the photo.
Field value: 1.15 kg
